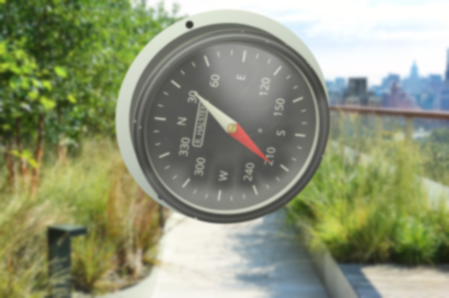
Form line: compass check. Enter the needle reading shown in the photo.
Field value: 215 °
